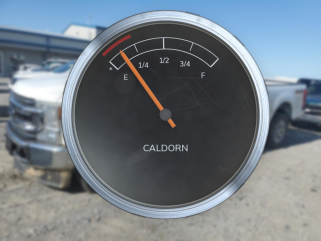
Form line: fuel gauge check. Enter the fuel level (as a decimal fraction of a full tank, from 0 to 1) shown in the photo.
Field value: 0.125
